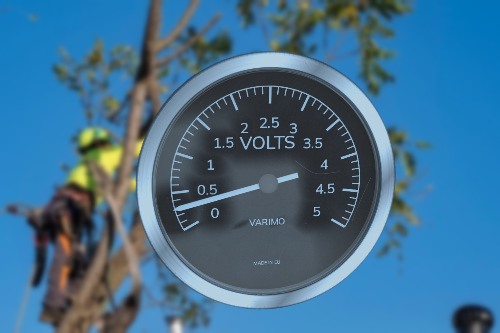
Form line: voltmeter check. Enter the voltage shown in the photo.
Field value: 0.3 V
